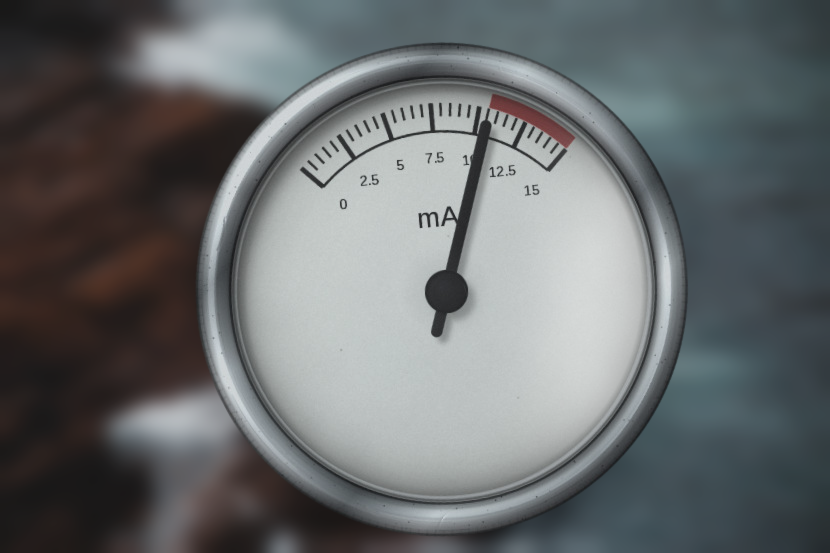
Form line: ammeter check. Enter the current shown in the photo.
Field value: 10.5 mA
